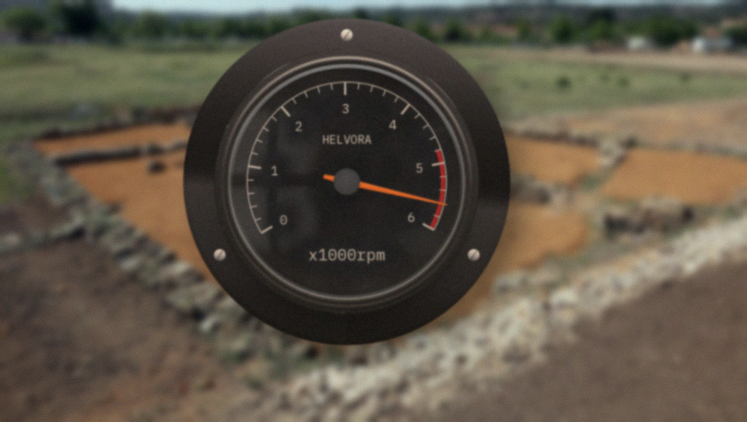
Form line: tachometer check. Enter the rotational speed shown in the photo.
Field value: 5600 rpm
